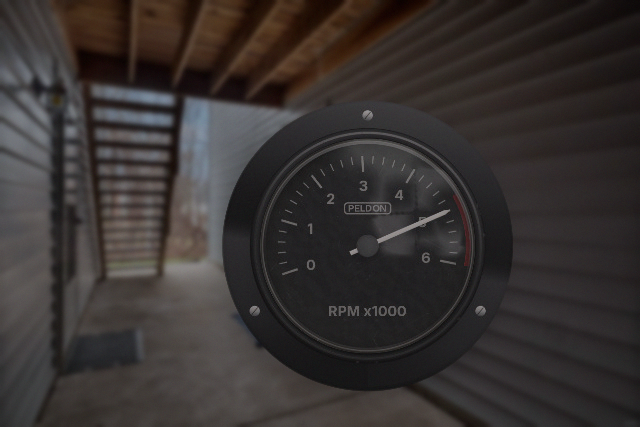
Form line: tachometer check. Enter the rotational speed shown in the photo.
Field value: 5000 rpm
